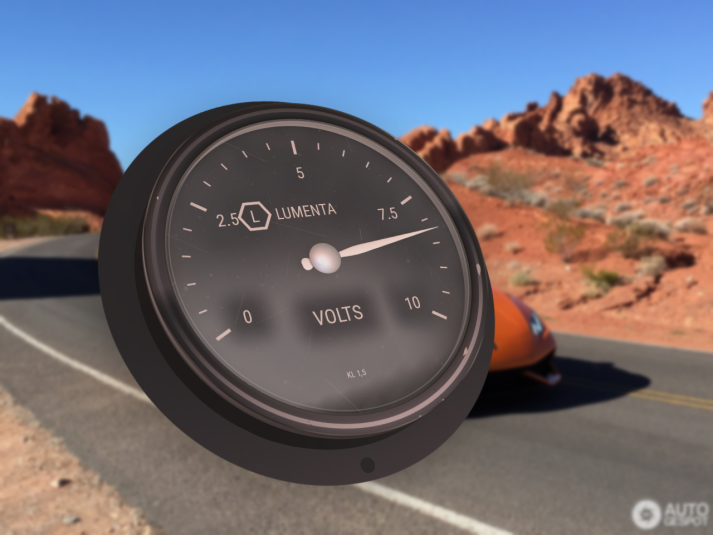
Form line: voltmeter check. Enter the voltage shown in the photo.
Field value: 8.25 V
